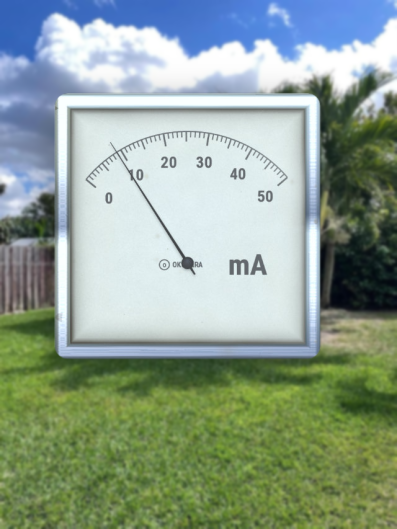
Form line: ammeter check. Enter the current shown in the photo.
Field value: 9 mA
